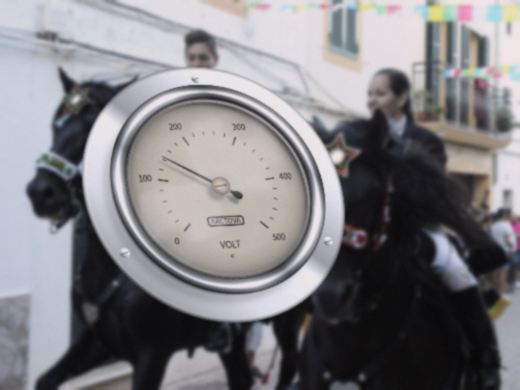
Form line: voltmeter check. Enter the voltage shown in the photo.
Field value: 140 V
